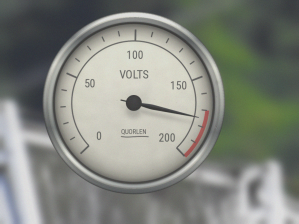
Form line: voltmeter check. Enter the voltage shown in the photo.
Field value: 175 V
